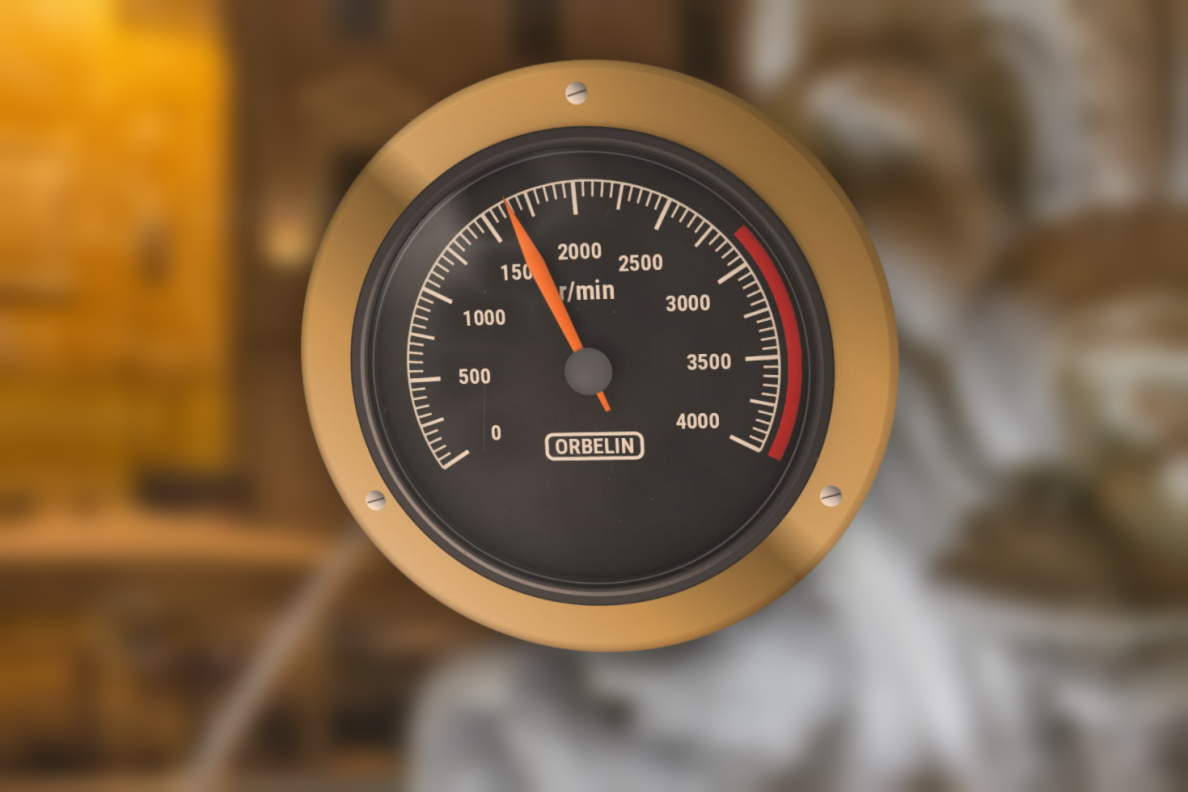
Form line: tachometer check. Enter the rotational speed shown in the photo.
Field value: 1650 rpm
